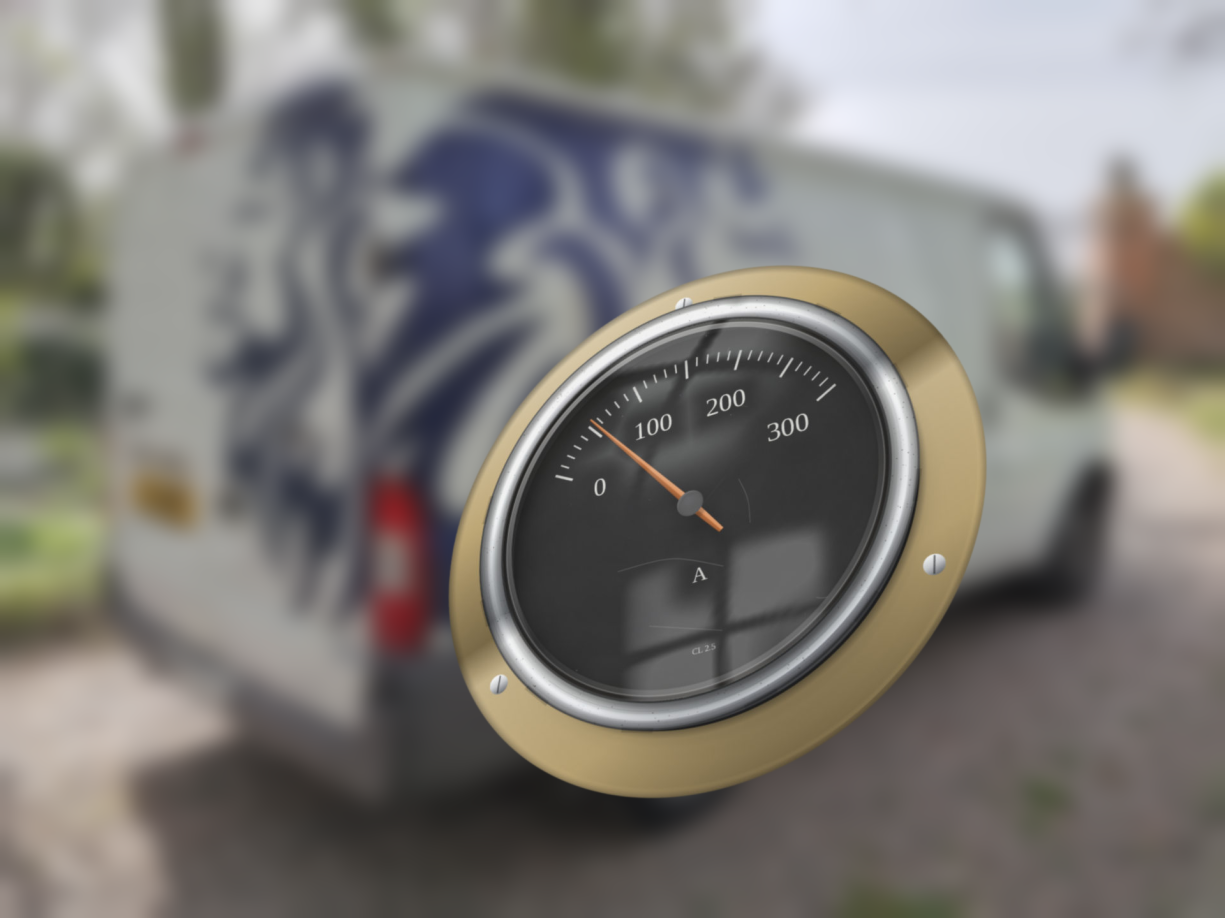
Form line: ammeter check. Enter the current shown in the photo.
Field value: 55 A
